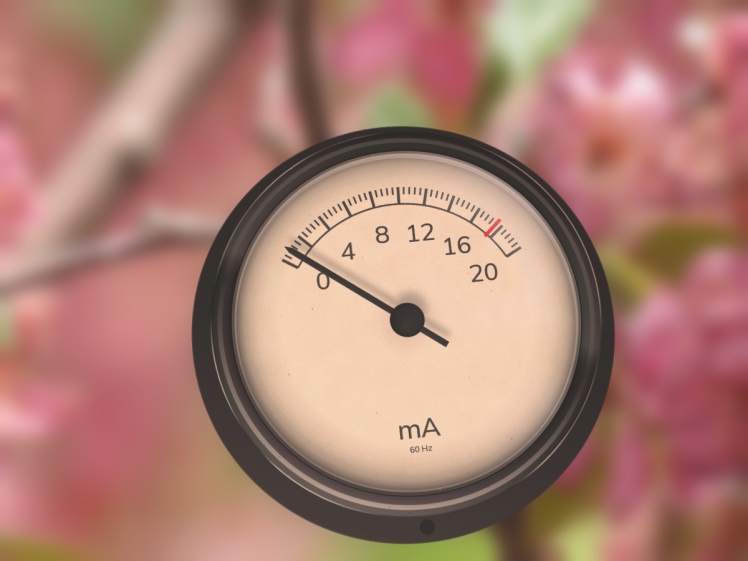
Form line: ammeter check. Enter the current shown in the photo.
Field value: 0.8 mA
